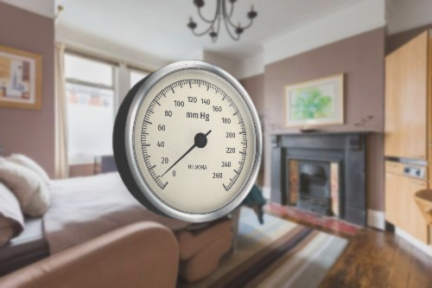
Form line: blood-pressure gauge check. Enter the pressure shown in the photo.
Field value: 10 mmHg
